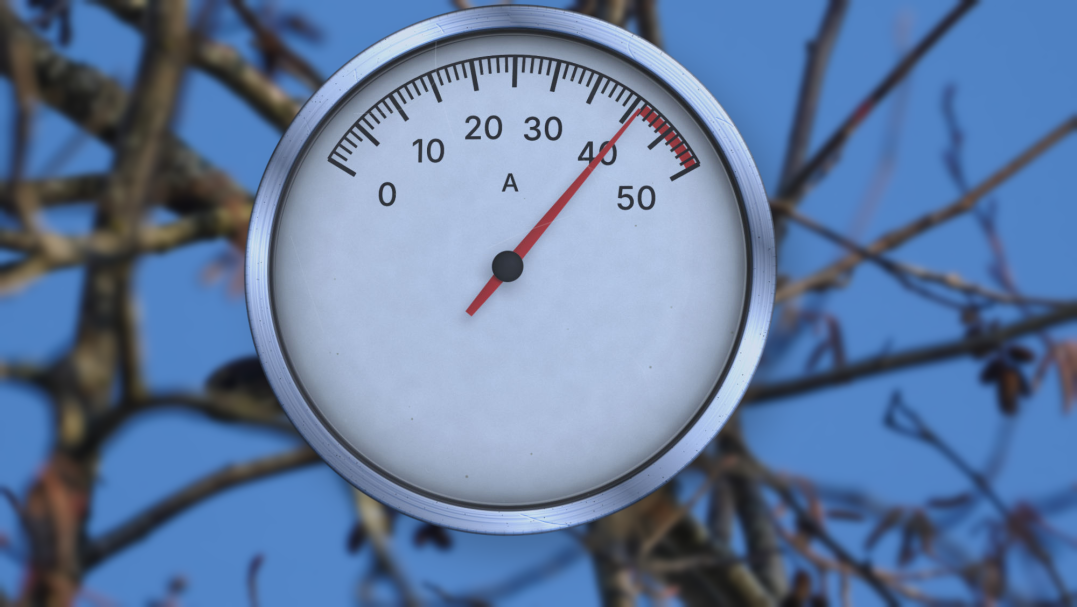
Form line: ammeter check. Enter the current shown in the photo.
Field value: 41 A
